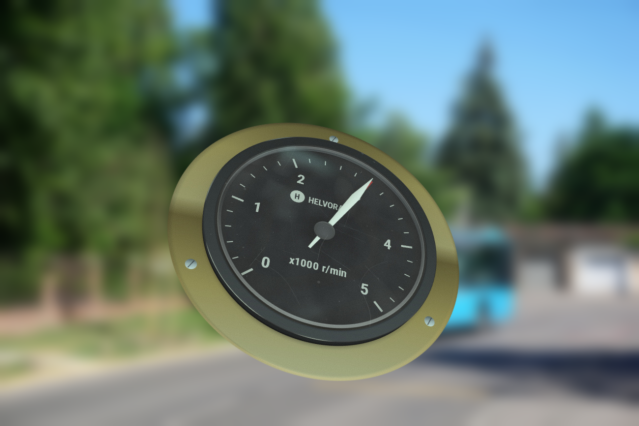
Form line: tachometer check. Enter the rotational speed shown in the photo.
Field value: 3000 rpm
